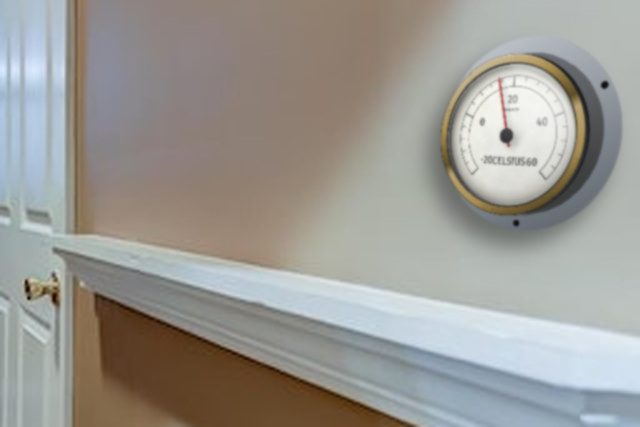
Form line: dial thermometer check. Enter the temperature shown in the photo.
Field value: 16 °C
